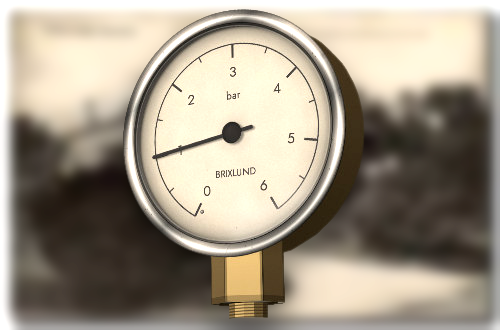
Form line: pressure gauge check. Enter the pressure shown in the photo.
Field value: 1 bar
